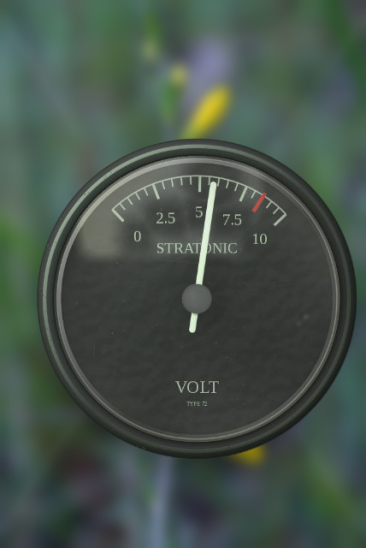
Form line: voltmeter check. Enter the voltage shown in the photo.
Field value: 5.75 V
